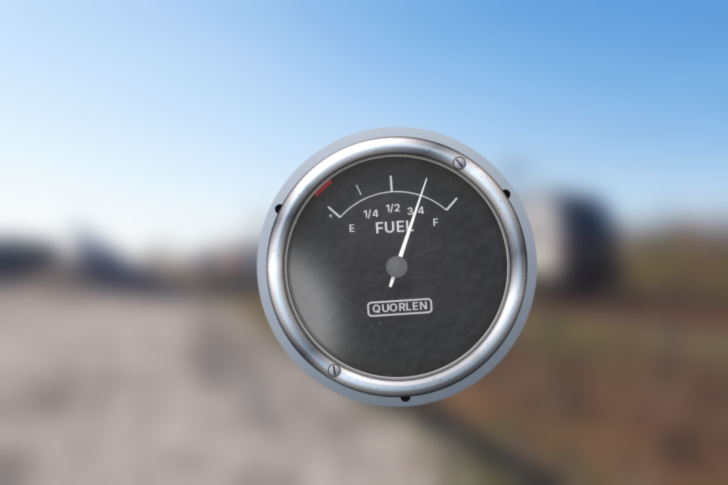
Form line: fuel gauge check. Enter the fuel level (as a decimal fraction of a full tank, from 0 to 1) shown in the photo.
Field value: 0.75
